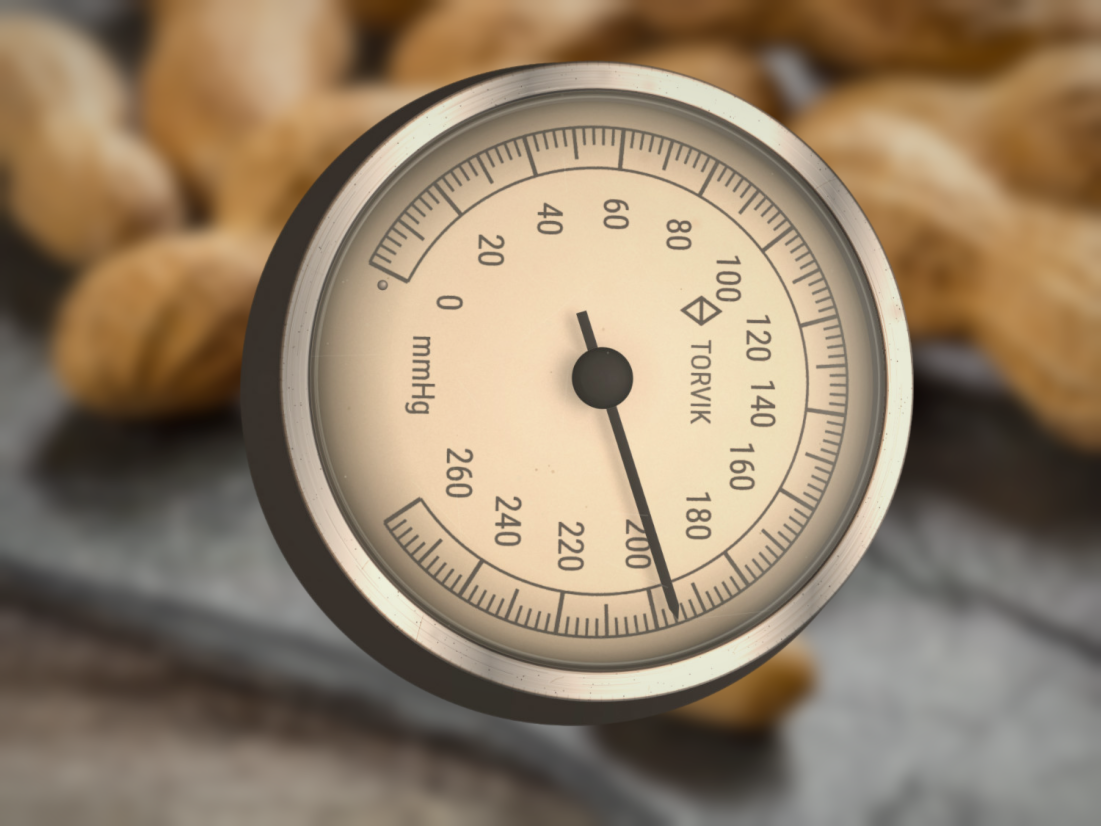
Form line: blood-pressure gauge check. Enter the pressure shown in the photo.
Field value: 196 mmHg
